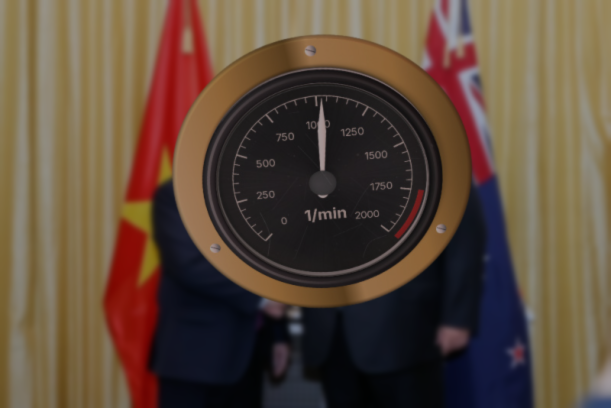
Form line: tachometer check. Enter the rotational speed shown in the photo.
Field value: 1025 rpm
